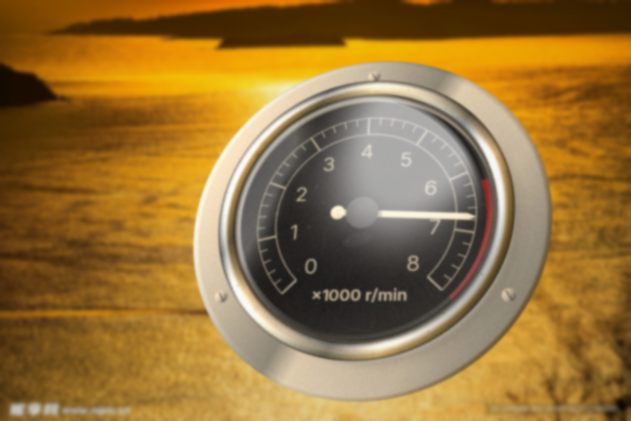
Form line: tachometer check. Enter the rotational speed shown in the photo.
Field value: 6800 rpm
